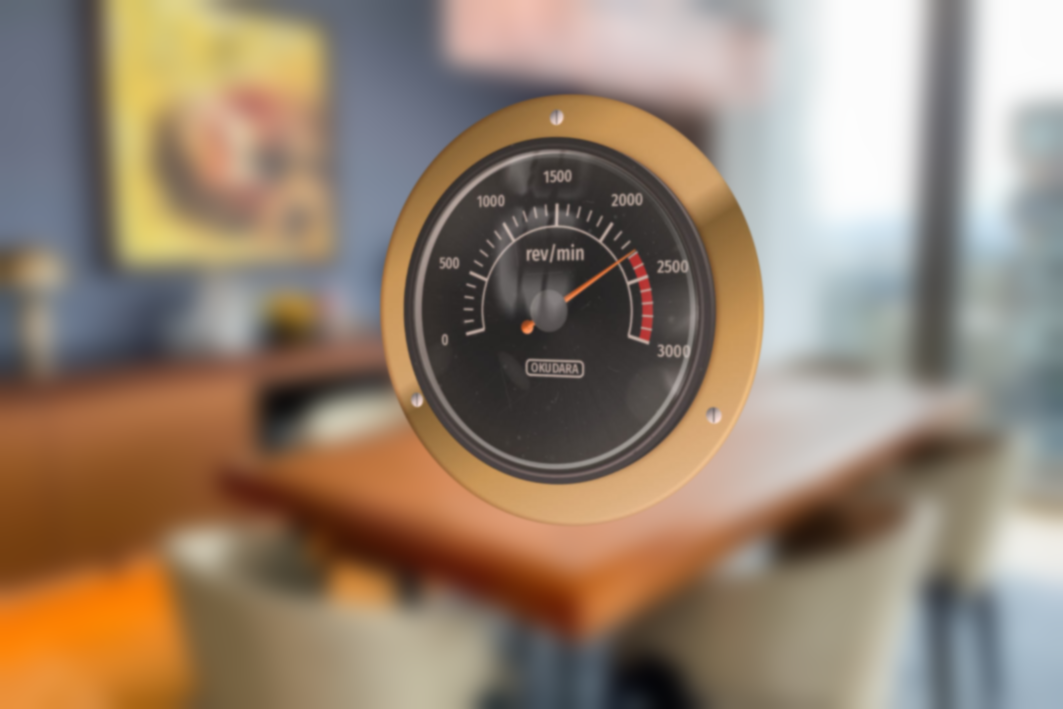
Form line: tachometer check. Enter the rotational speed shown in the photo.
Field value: 2300 rpm
